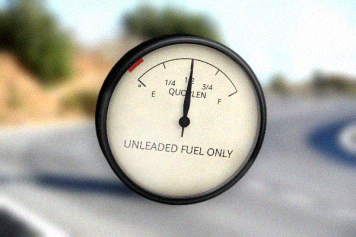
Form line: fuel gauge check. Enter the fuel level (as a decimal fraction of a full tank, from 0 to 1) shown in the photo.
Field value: 0.5
